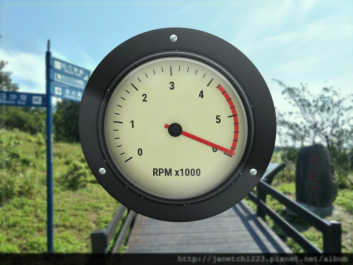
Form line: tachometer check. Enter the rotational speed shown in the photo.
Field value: 5900 rpm
